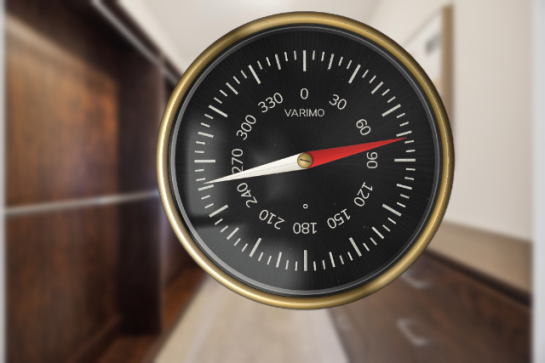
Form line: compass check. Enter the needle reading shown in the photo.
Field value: 77.5 °
